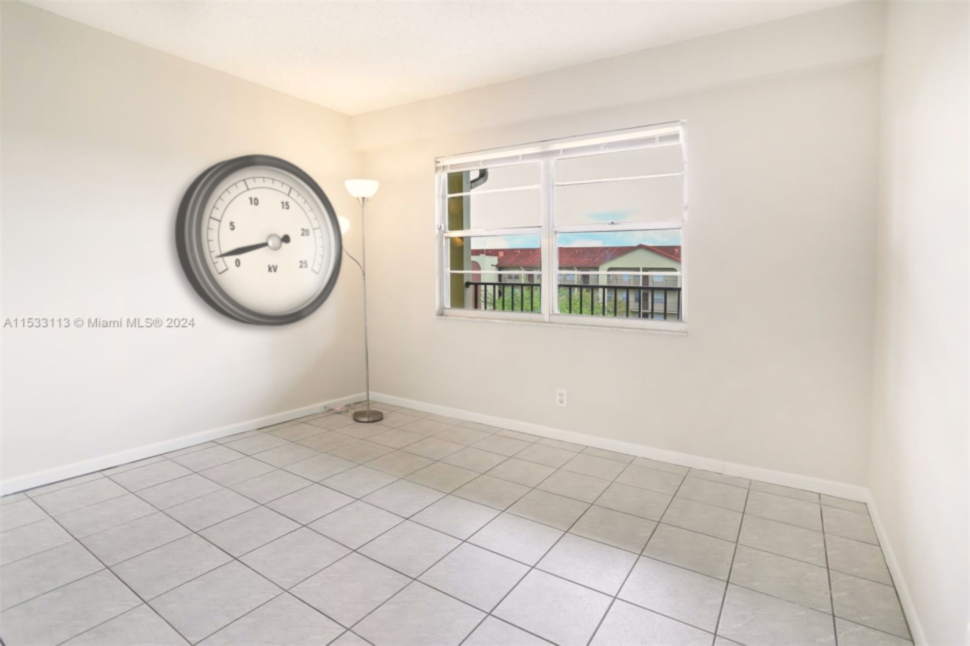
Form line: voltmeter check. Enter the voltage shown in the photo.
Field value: 1.5 kV
